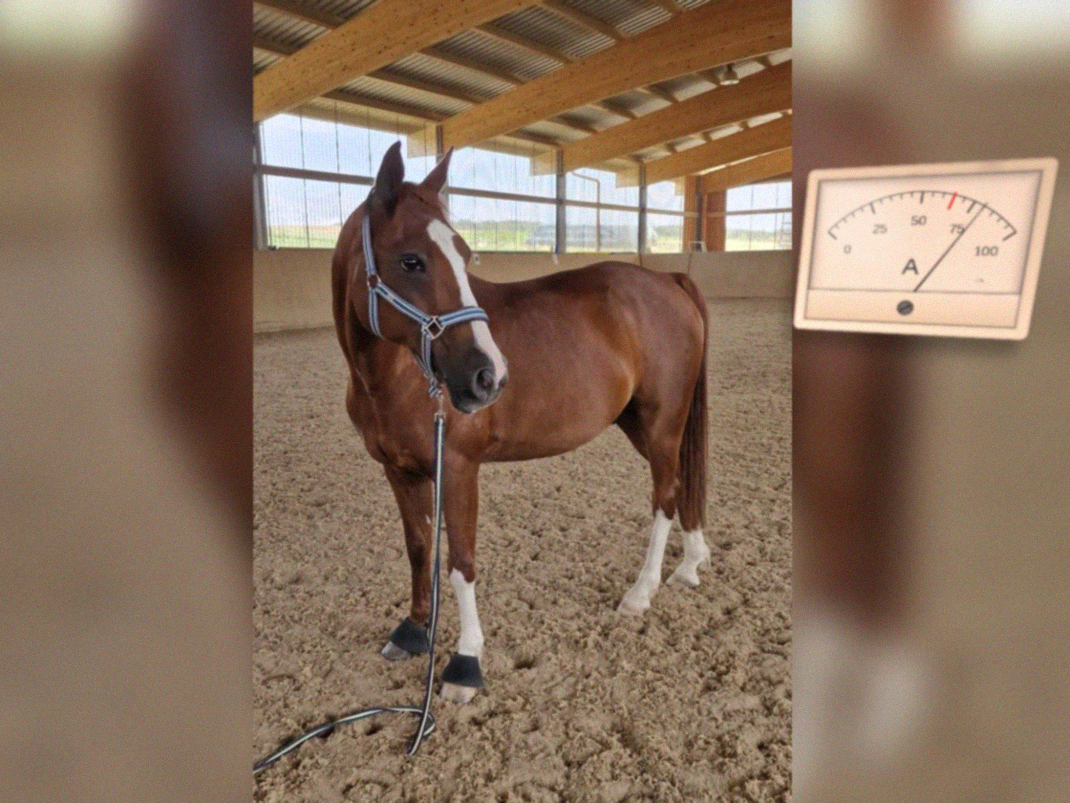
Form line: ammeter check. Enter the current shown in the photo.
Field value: 80 A
